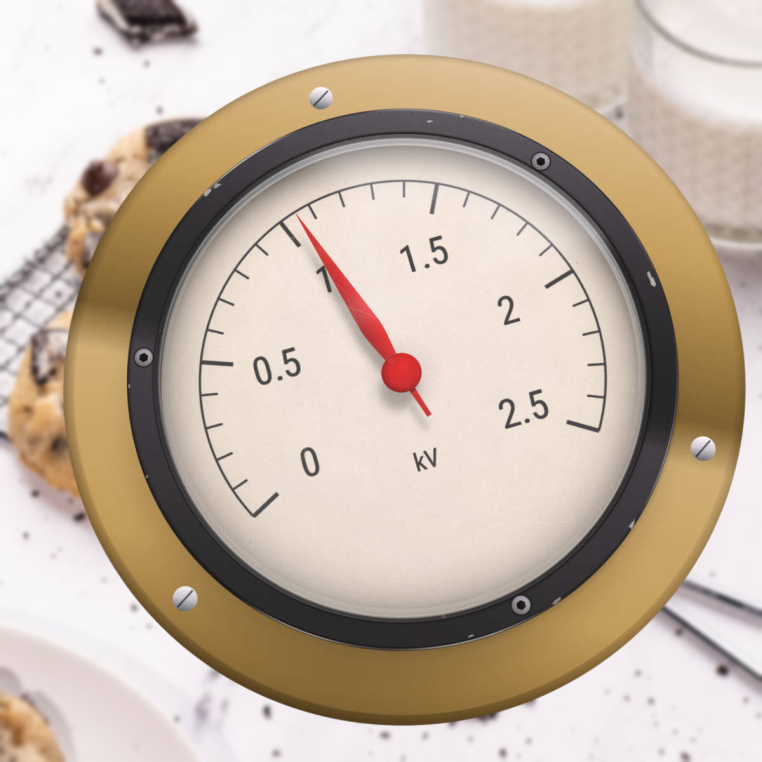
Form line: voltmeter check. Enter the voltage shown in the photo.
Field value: 1.05 kV
